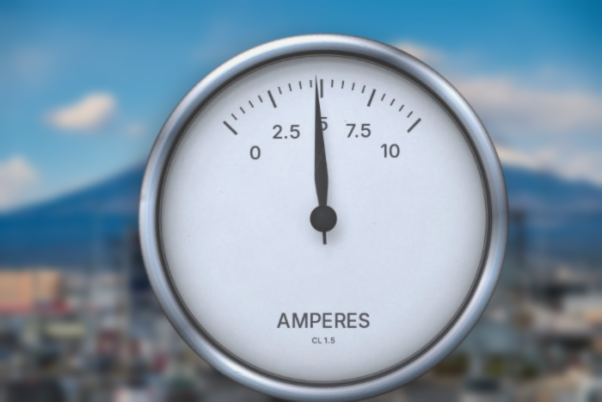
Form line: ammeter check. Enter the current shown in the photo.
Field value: 4.75 A
